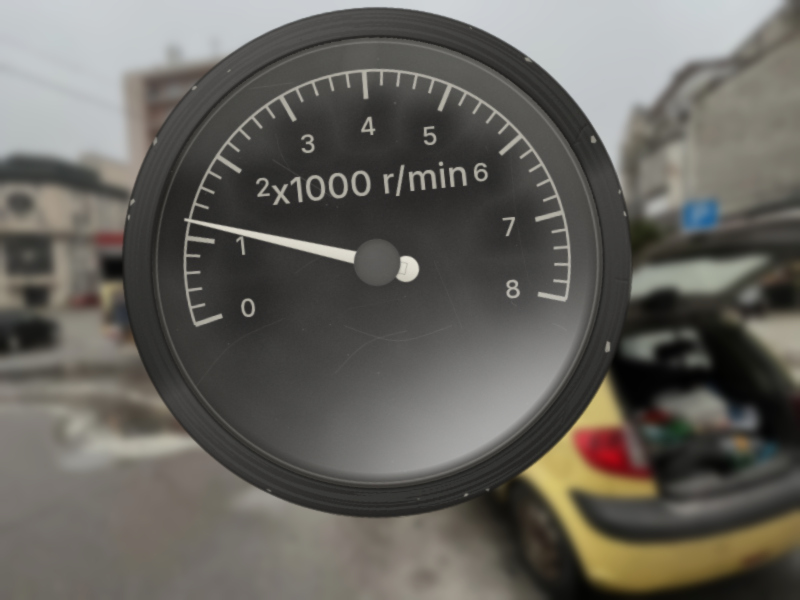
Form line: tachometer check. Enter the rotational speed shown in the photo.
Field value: 1200 rpm
